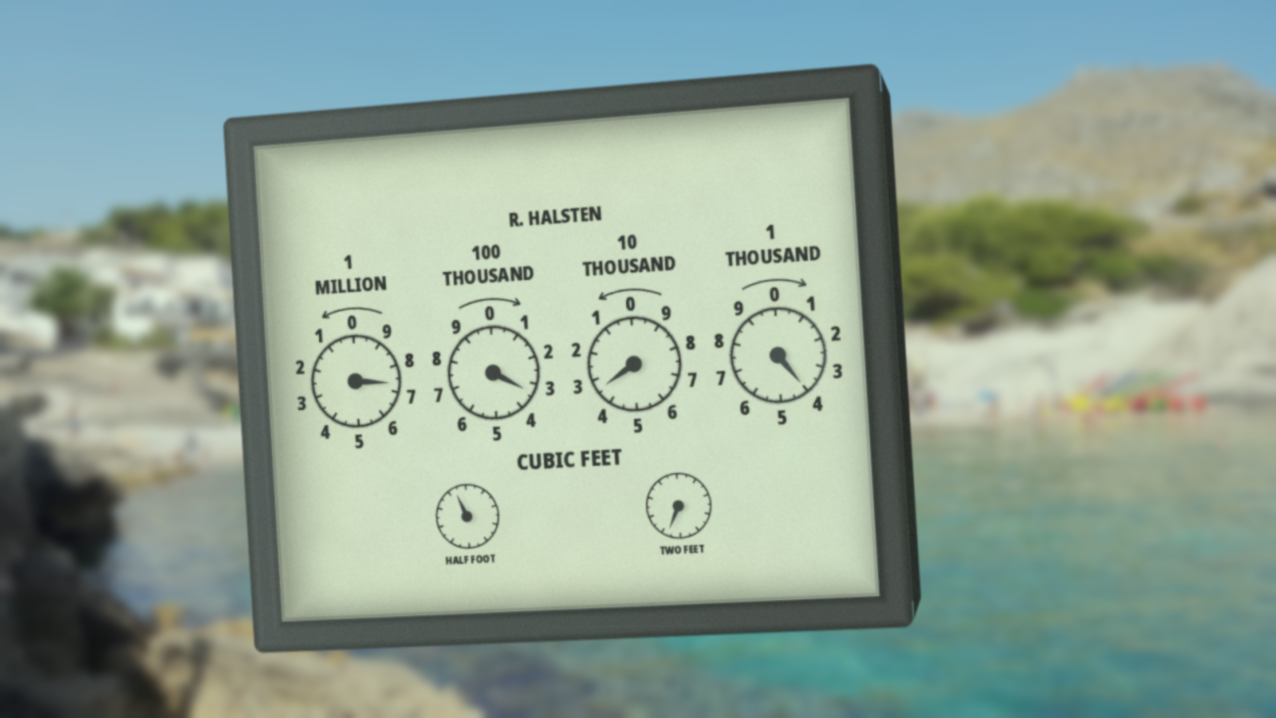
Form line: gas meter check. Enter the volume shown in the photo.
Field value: 733400 ft³
